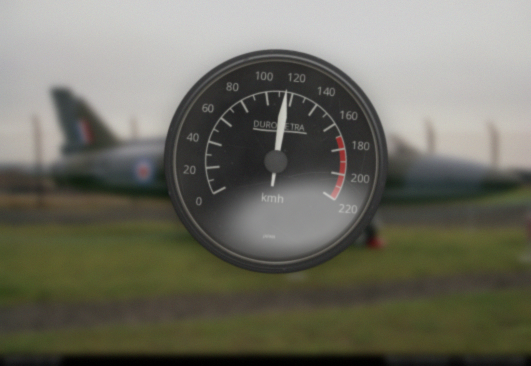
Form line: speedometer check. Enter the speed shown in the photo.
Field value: 115 km/h
